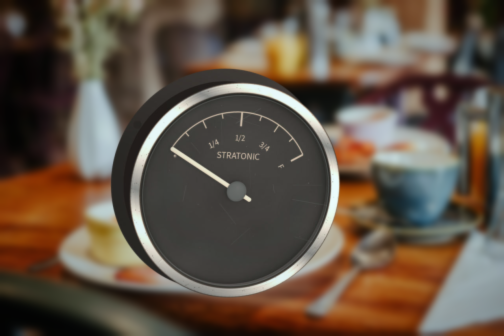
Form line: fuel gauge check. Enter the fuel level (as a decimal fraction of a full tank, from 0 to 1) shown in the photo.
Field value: 0
